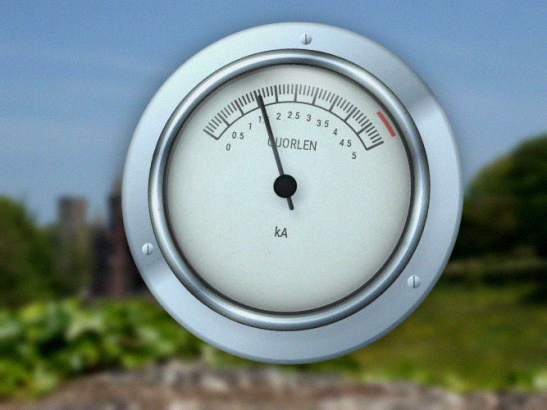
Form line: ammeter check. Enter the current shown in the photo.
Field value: 1.6 kA
